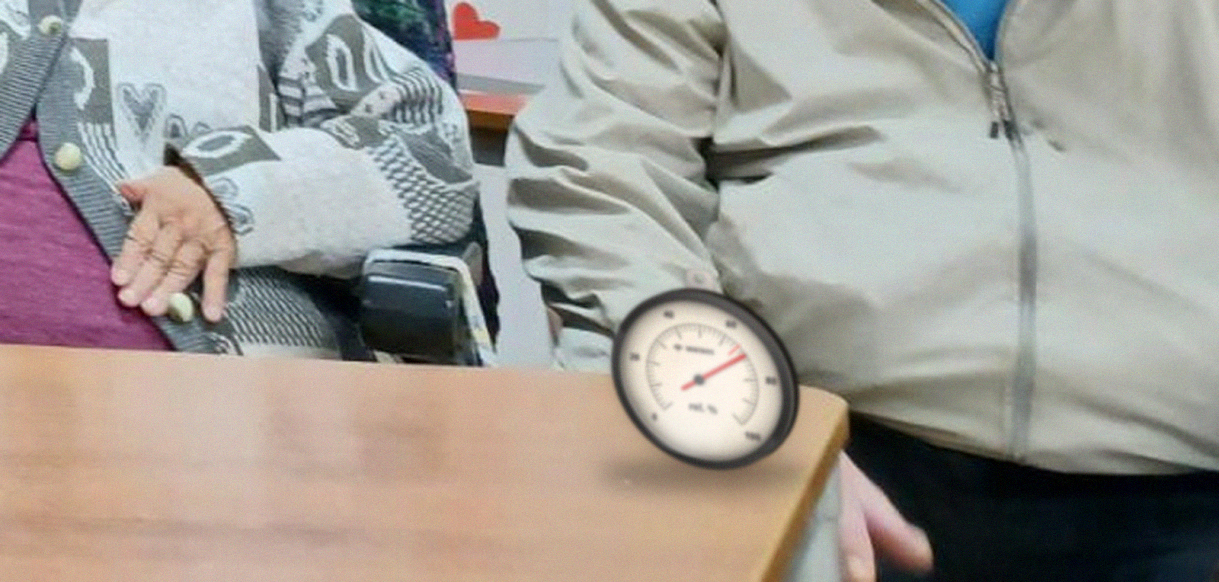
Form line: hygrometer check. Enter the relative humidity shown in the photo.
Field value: 70 %
